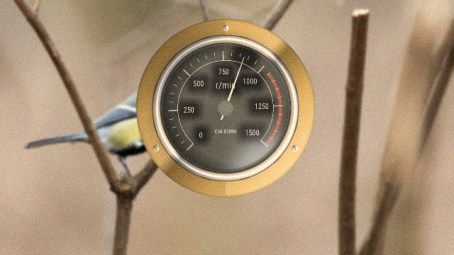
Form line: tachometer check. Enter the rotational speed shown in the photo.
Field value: 875 rpm
